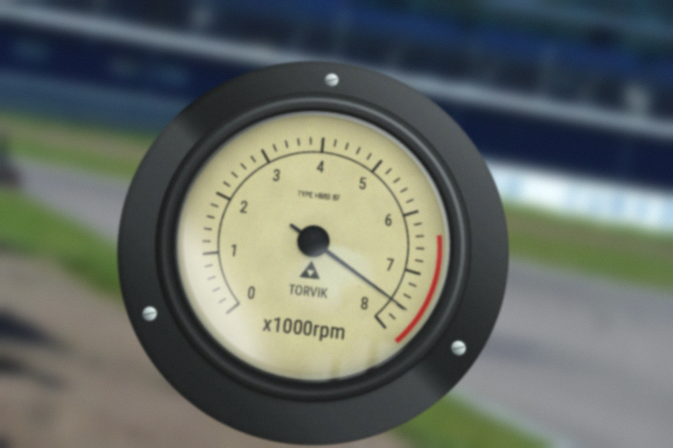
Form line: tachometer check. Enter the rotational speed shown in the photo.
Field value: 7600 rpm
